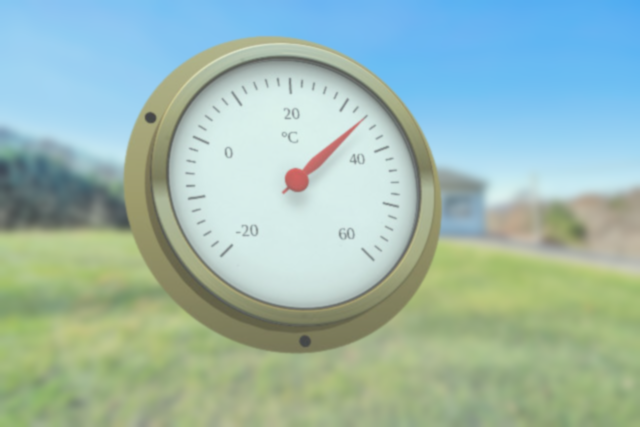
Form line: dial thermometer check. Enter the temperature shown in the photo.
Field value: 34 °C
